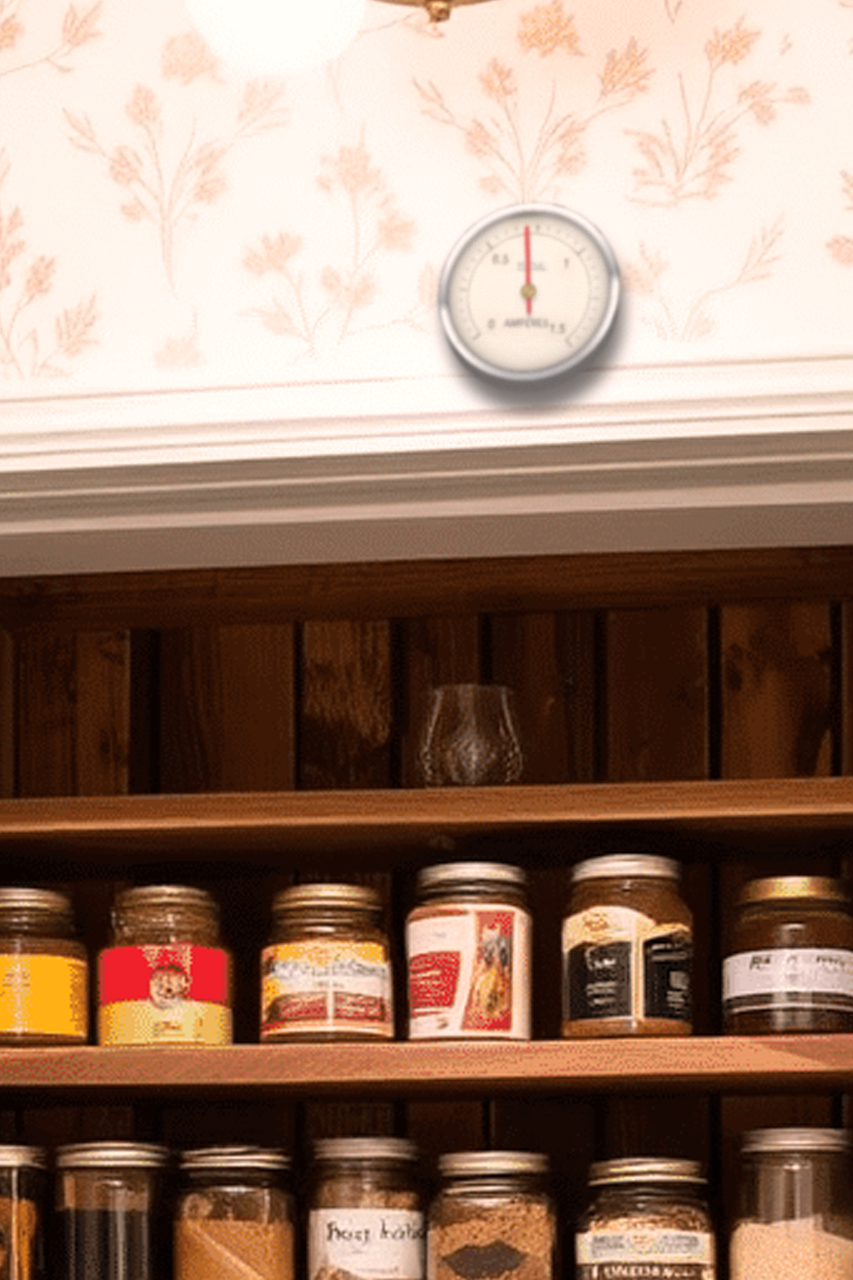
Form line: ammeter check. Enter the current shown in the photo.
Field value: 0.7 A
